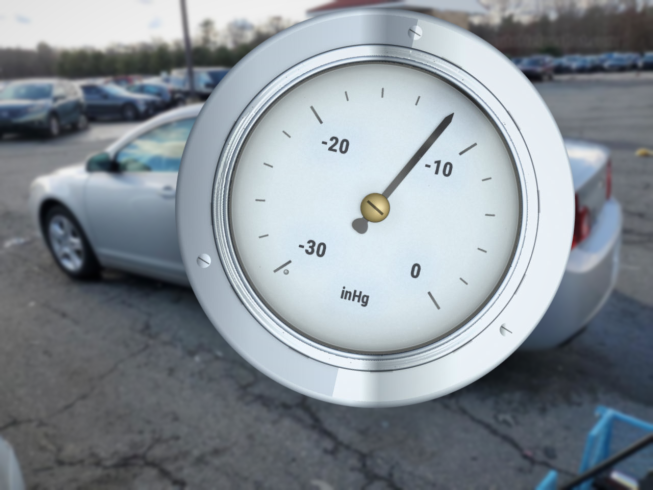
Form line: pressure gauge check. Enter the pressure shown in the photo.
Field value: -12 inHg
